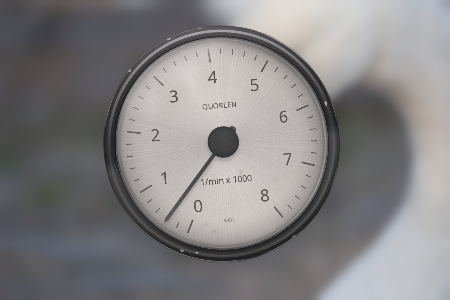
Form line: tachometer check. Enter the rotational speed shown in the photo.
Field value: 400 rpm
